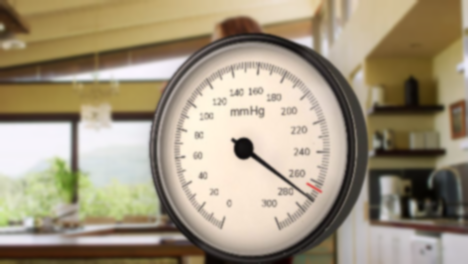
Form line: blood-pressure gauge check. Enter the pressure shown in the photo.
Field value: 270 mmHg
